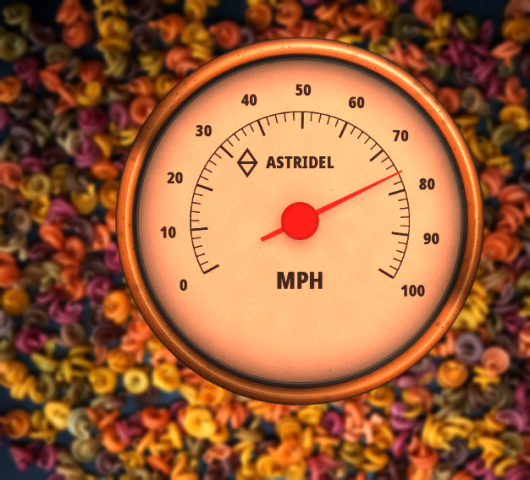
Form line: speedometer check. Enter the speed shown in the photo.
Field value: 76 mph
